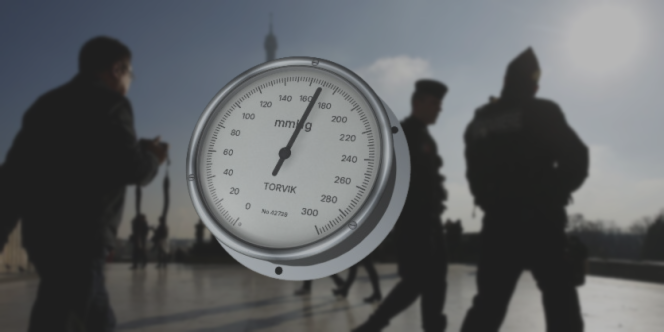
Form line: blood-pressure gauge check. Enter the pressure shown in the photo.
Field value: 170 mmHg
